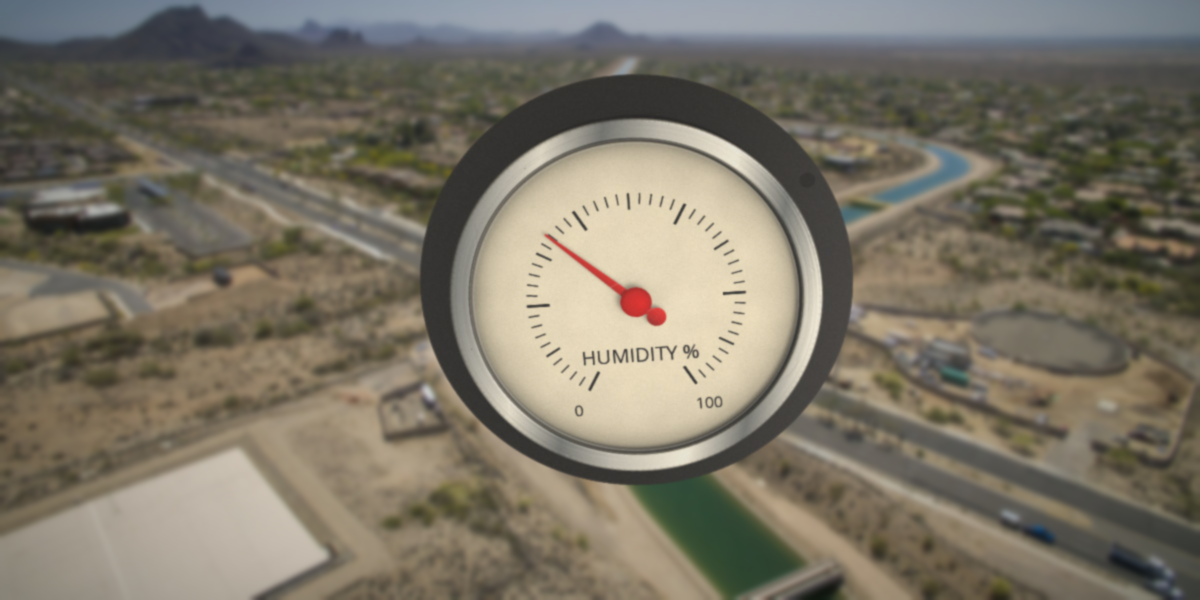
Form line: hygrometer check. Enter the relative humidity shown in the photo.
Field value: 34 %
